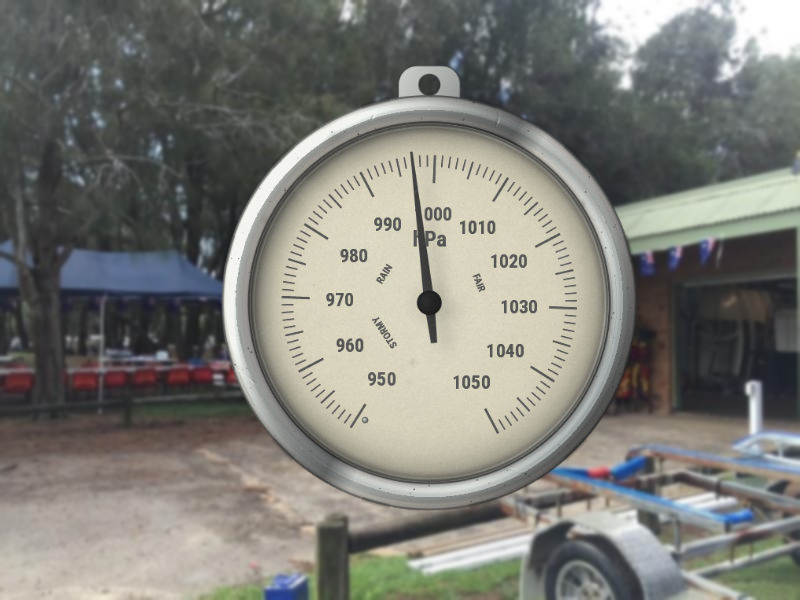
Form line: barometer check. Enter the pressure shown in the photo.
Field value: 997 hPa
